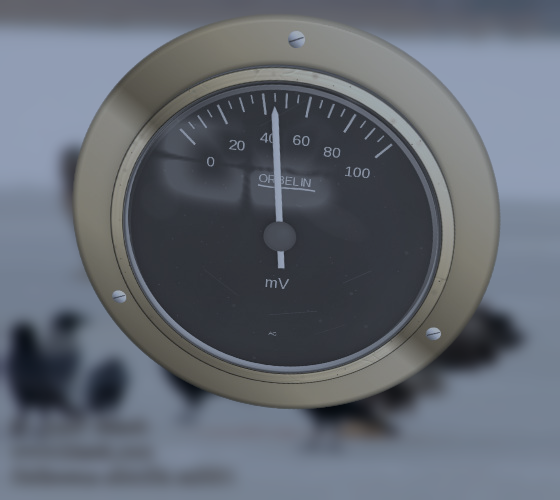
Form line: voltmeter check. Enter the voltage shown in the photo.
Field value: 45 mV
